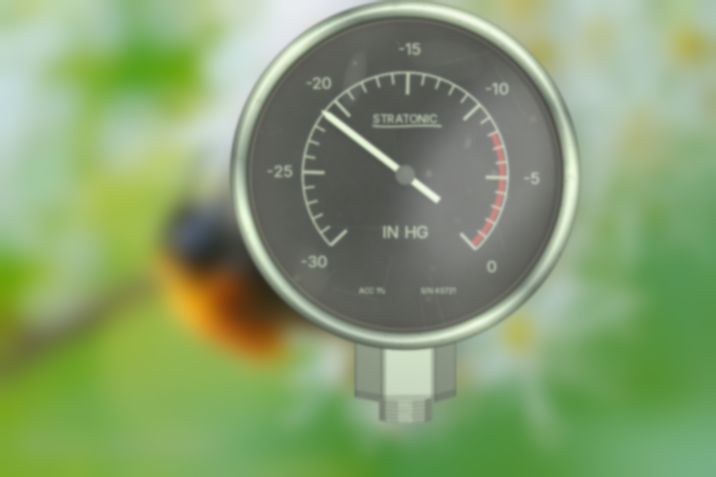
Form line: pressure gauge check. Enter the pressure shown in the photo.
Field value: -21 inHg
